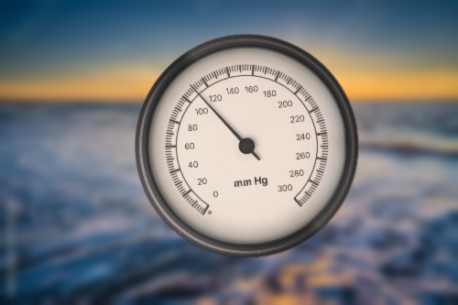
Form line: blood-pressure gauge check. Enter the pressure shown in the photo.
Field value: 110 mmHg
